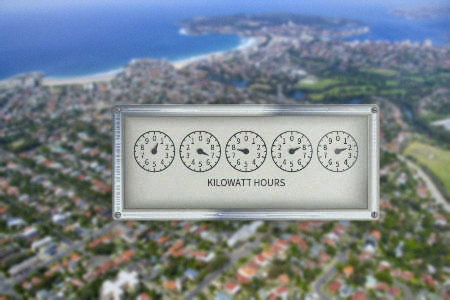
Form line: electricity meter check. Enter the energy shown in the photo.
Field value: 6782 kWh
